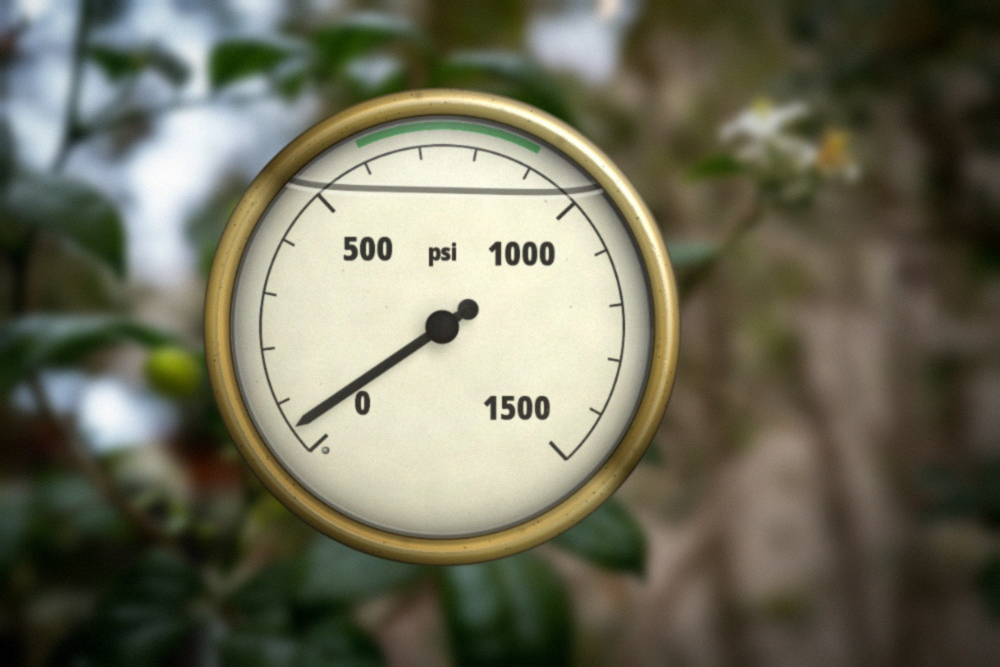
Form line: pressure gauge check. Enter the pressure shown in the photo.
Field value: 50 psi
